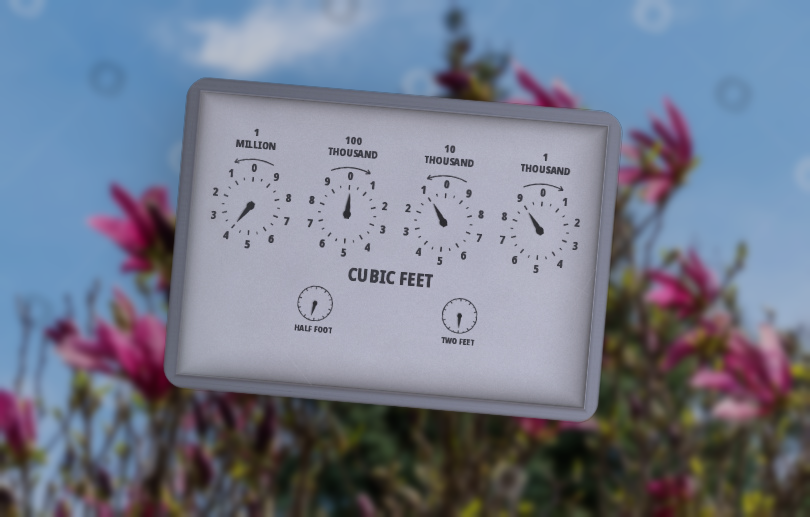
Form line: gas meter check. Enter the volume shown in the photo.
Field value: 400900 ft³
